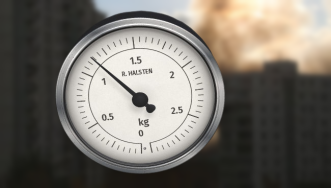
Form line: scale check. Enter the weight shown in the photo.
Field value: 1.15 kg
